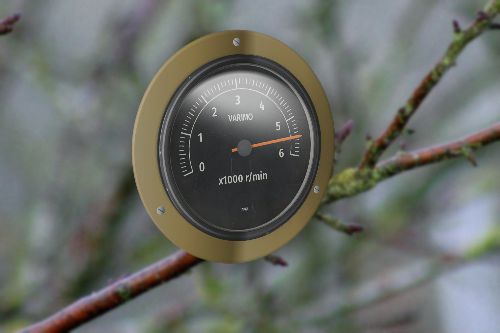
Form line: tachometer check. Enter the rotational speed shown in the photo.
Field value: 5500 rpm
